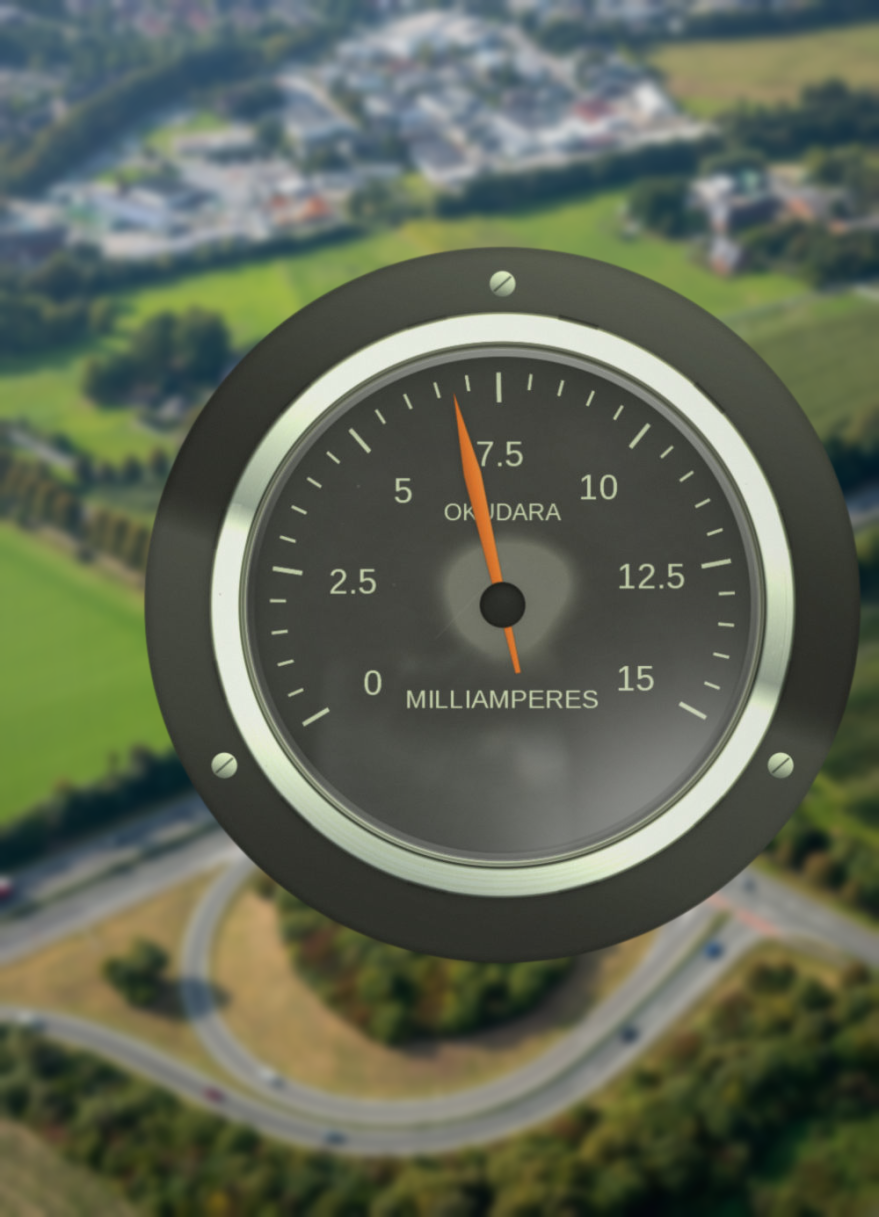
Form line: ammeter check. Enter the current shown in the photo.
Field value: 6.75 mA
